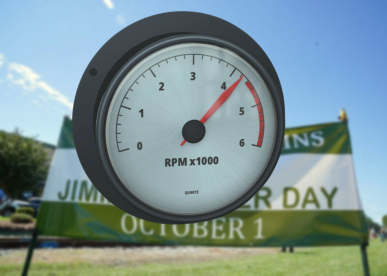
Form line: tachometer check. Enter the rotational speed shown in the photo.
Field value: 4200 rpm
